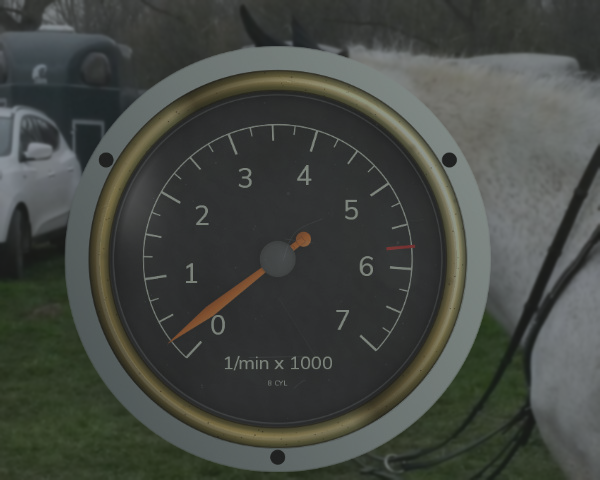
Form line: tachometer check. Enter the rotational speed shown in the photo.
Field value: 250 rpm
